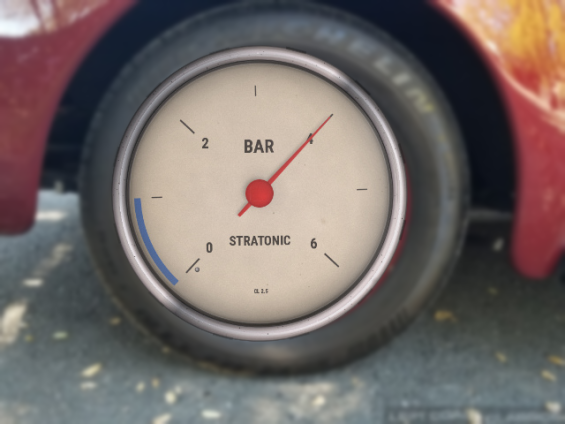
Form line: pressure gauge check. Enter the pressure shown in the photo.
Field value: 4 bar
